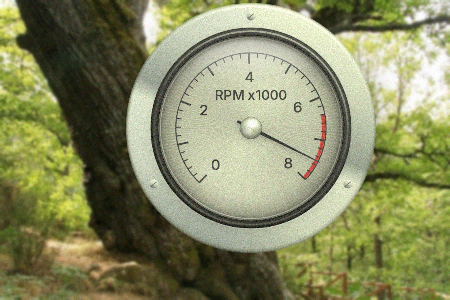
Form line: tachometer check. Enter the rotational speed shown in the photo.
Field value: 7500 rpm
